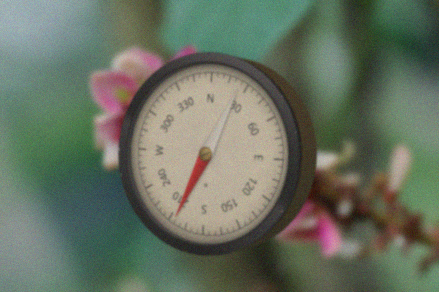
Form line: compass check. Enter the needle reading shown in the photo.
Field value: 205 °
